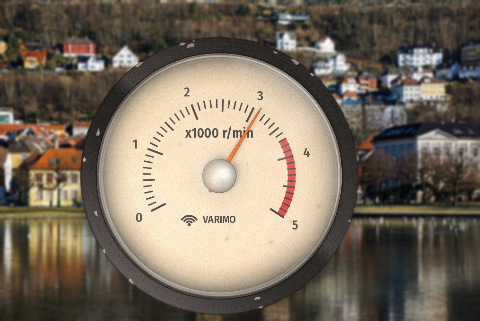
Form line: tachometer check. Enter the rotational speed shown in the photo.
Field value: 3100 rpm
